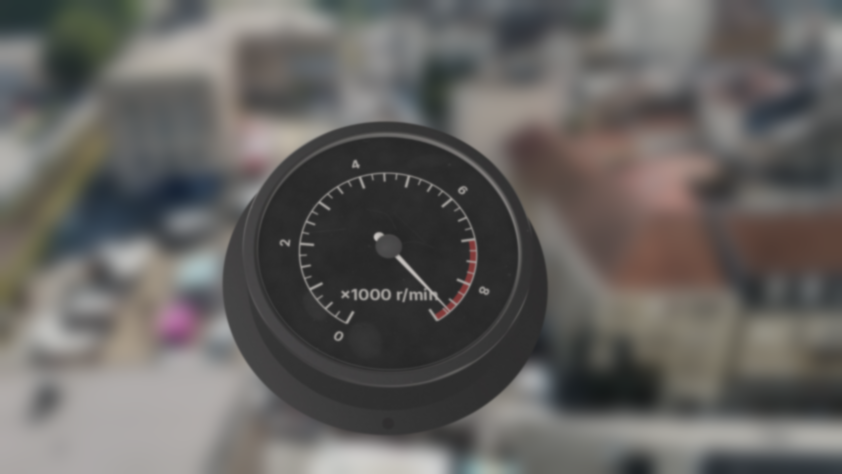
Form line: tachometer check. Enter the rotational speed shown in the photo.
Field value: 8750 rpm
